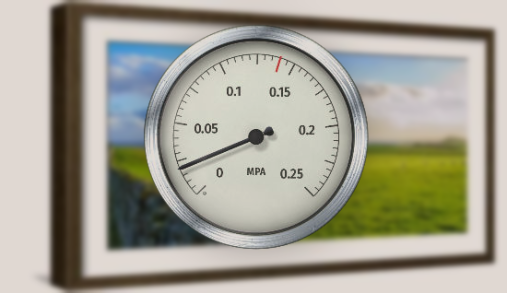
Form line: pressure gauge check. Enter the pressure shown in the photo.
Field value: 0.02 MPa
